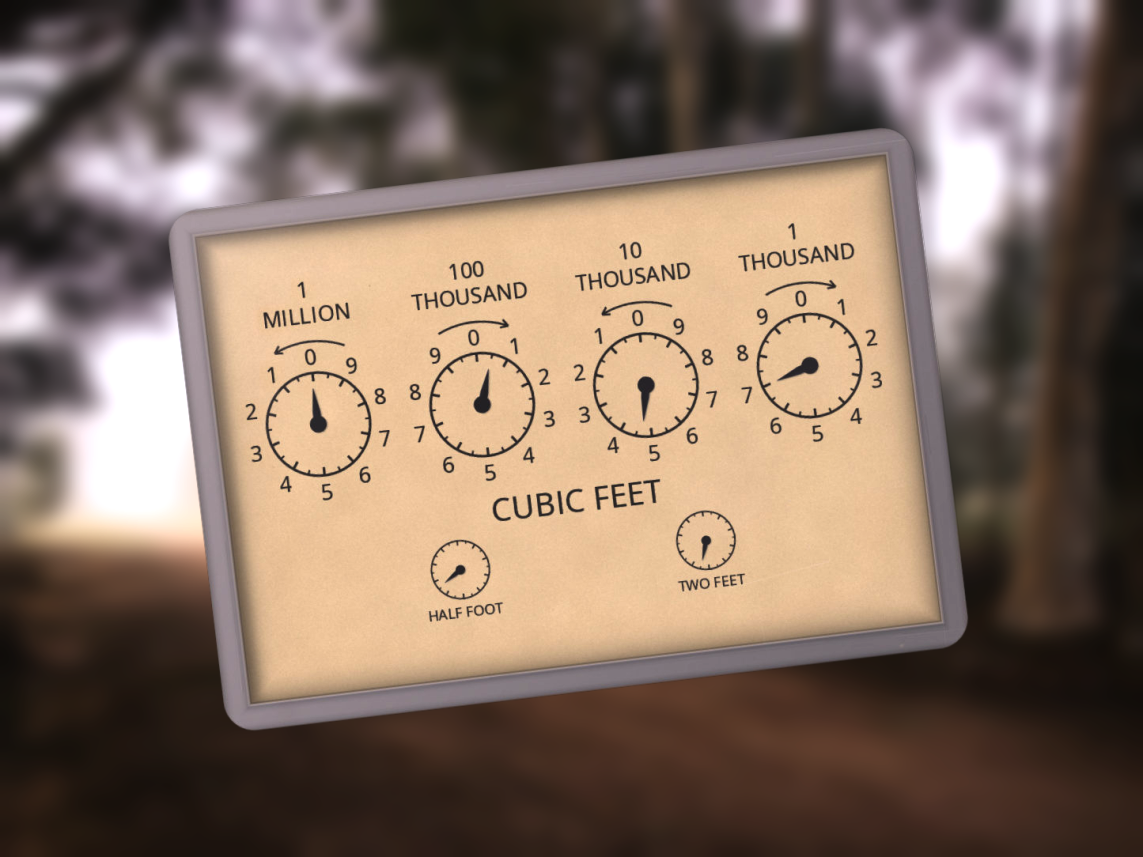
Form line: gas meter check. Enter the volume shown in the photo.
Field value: 4700 ft³
